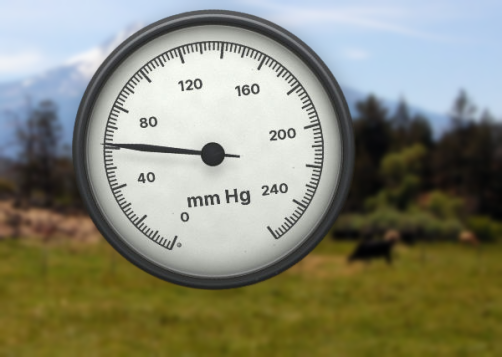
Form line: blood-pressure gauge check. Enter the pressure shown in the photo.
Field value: 62 mmHg
